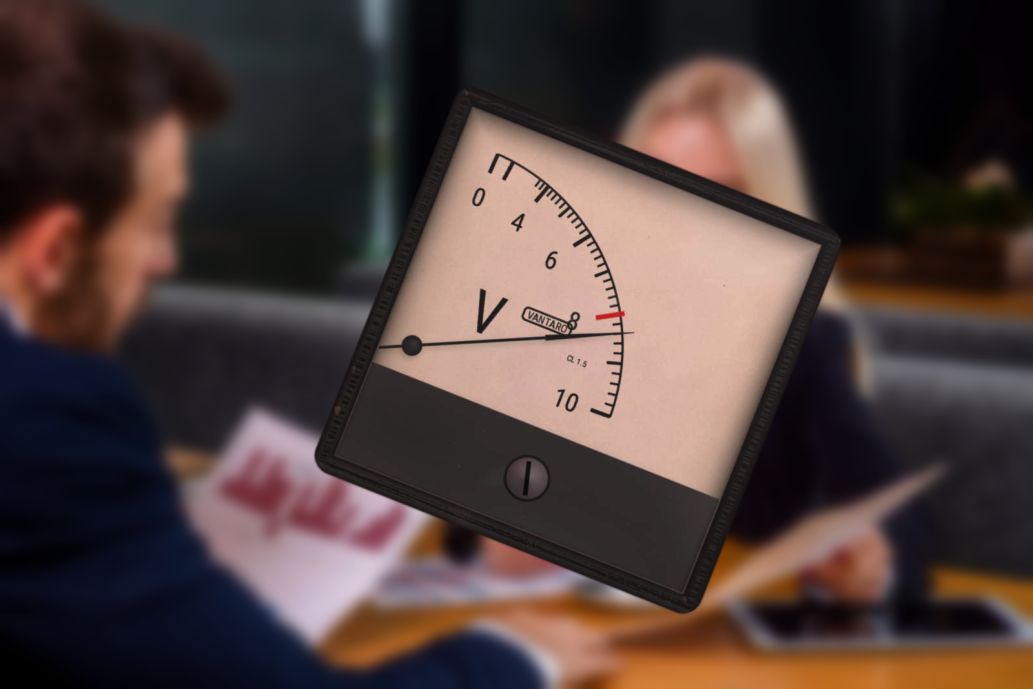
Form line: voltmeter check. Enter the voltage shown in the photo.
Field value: 8.4 V
